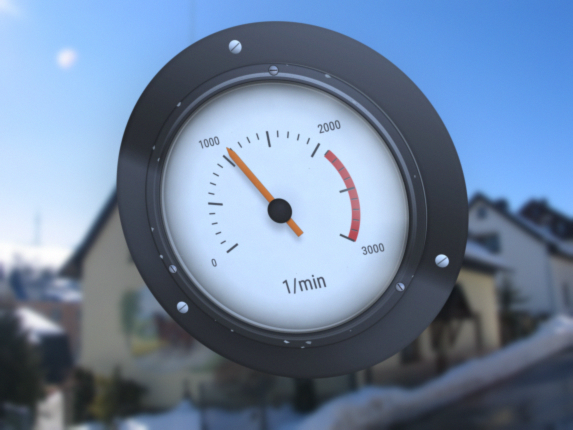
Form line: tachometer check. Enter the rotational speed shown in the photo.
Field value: 1100 rpm
